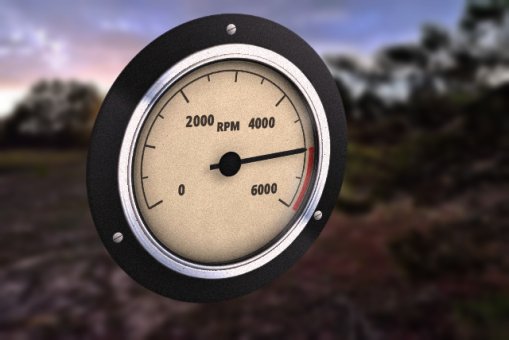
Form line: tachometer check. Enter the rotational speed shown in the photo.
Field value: 5000 rpm
